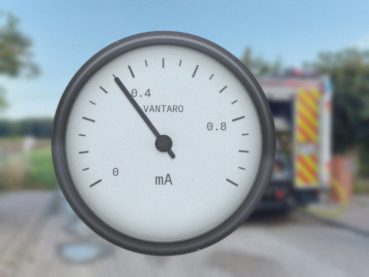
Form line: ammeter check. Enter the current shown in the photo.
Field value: 0.35 mA
